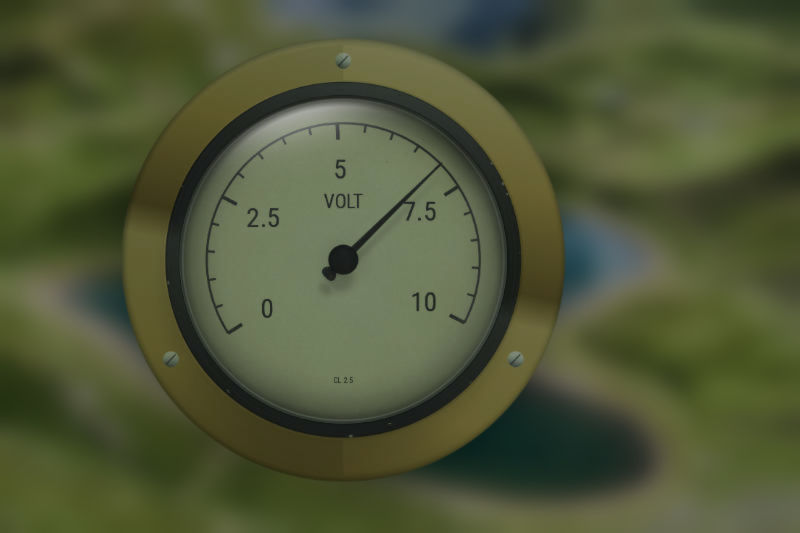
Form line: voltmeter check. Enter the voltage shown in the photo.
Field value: 7 V
